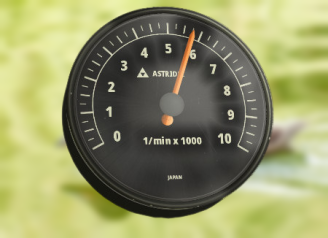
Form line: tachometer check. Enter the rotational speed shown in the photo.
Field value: 5750 rpm
